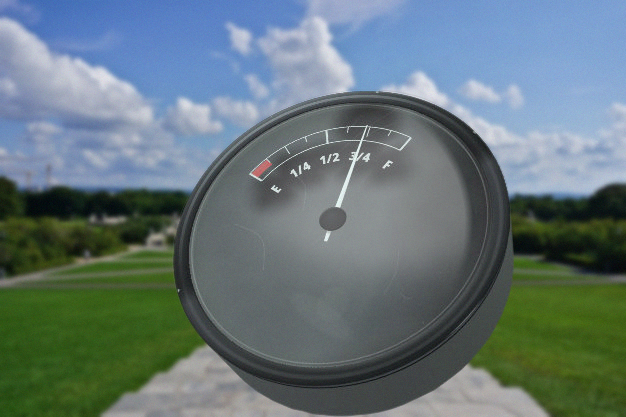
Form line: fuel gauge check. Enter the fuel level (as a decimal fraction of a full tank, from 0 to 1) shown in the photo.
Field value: 0.75
